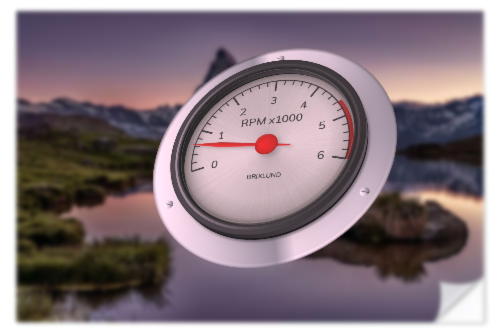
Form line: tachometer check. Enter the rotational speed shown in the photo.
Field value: 600 rpm
